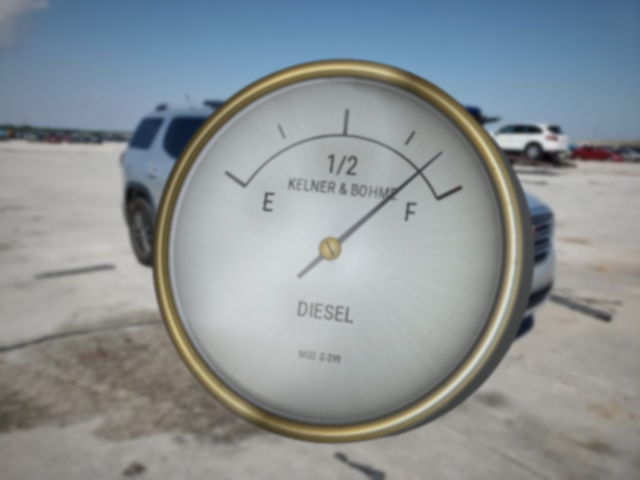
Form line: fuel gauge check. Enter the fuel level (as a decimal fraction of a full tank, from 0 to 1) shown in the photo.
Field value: 0.875
